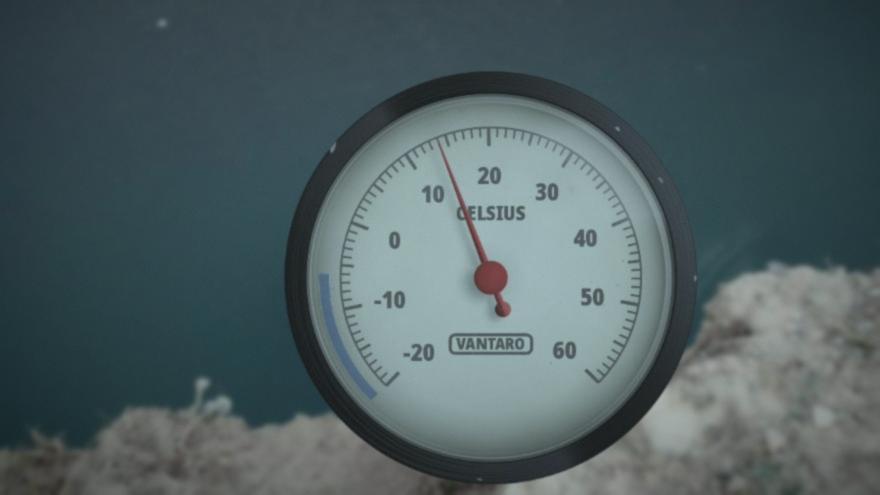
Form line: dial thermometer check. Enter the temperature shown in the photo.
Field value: 14 °C
